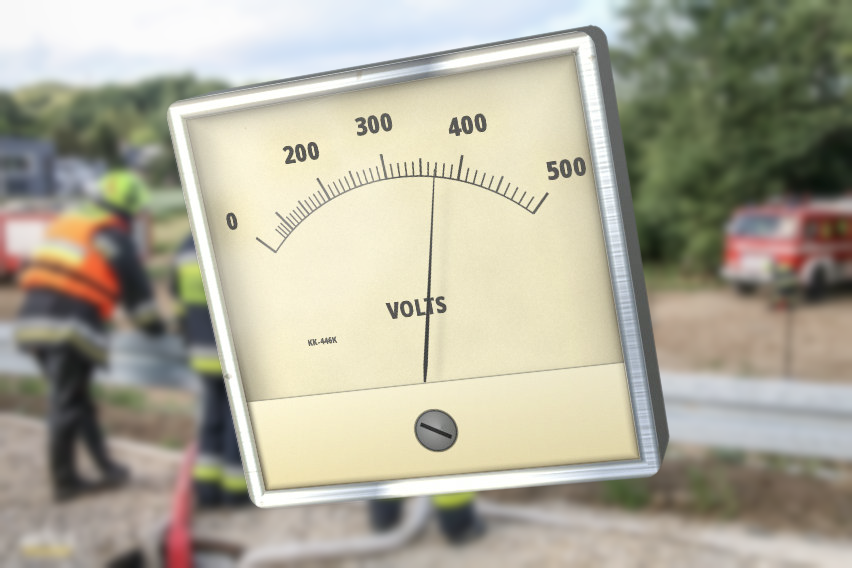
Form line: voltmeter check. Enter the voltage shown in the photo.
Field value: 370 V
